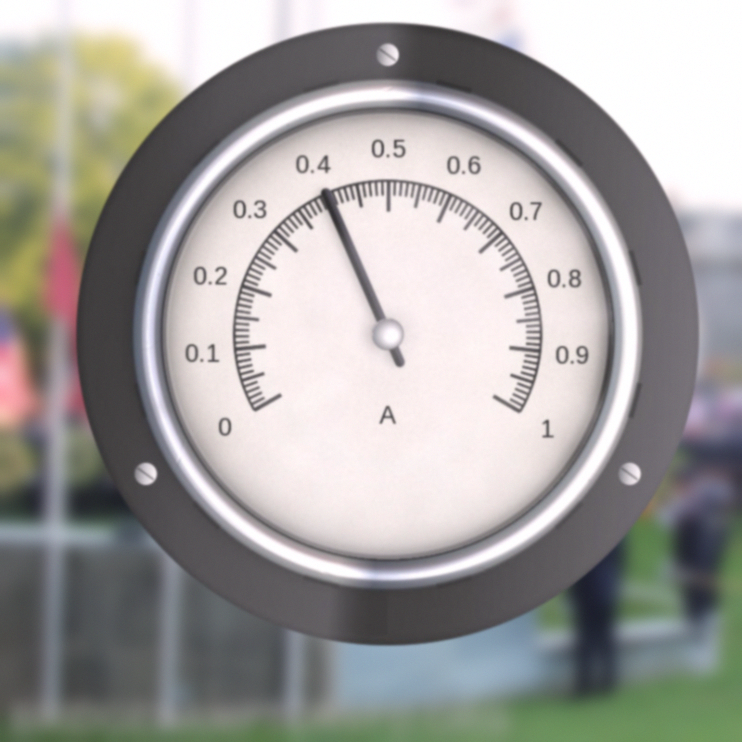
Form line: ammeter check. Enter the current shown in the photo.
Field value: 0.4 A
